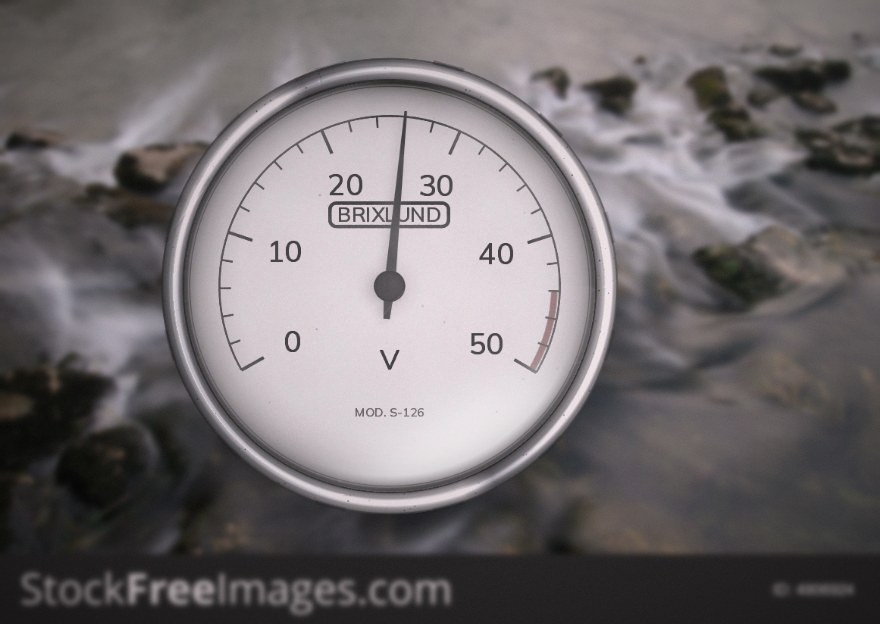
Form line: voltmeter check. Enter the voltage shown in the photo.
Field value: 26 V
